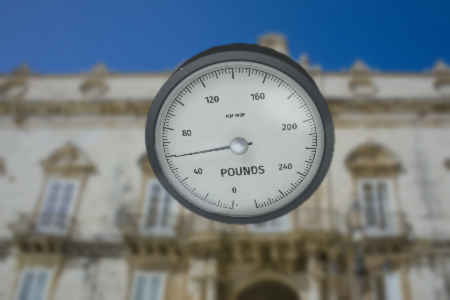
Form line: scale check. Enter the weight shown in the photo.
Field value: 60 lb
